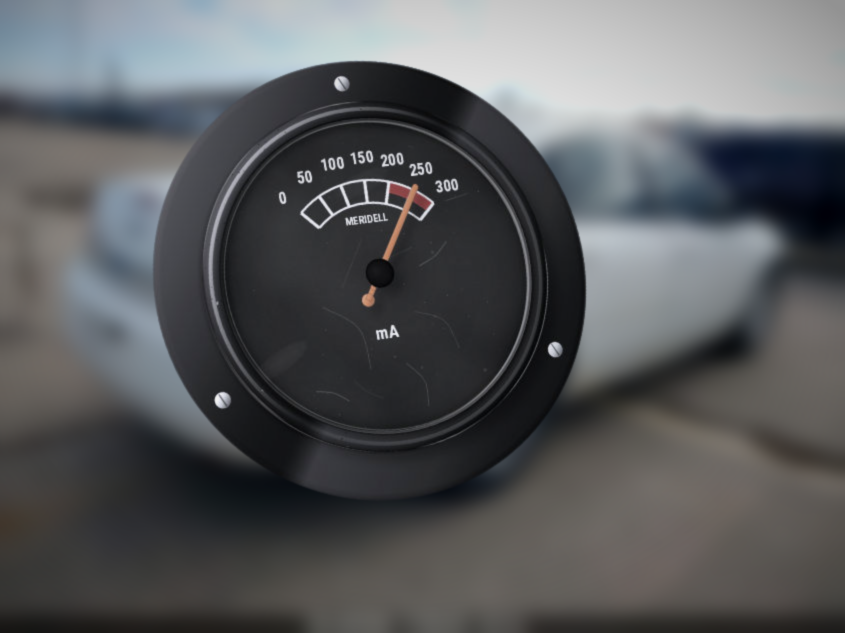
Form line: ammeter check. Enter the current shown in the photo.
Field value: 250 mA
